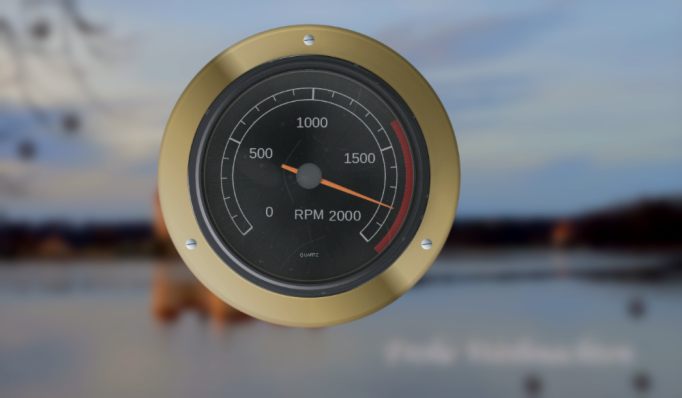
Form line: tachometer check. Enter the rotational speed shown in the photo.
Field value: 1800 rpm
